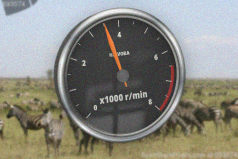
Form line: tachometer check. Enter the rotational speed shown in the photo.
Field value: 3500 rpm
